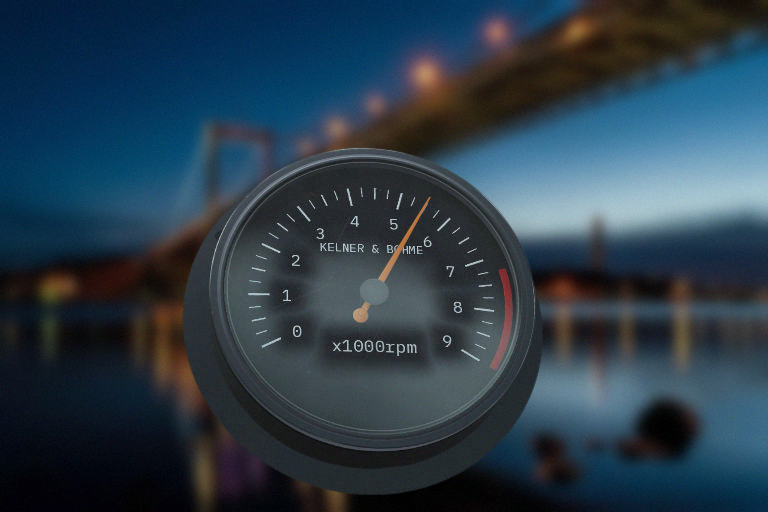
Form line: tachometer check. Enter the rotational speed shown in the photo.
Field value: 5500 rpm
